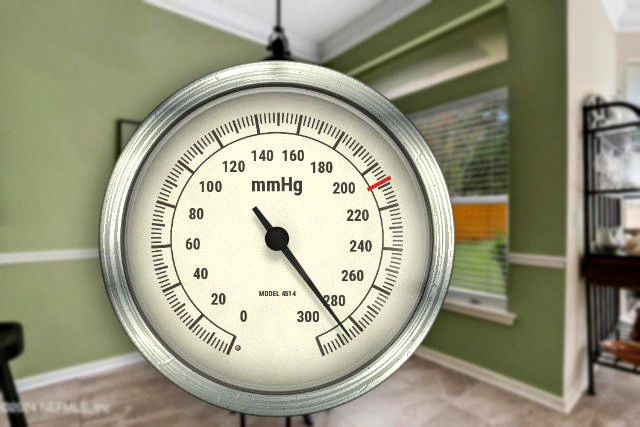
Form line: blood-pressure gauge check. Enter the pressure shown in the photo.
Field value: 286 mmHg
